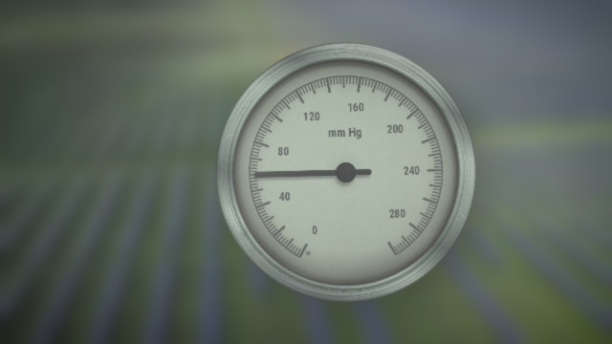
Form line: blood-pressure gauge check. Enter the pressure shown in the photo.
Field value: 60 mmHg
